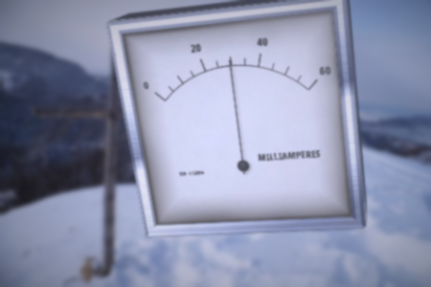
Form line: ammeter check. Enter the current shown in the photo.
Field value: 30 mA
